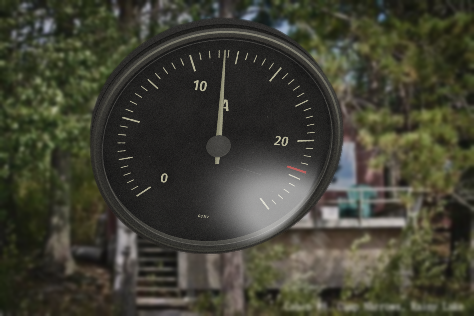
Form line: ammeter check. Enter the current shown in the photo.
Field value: 11.75 A
